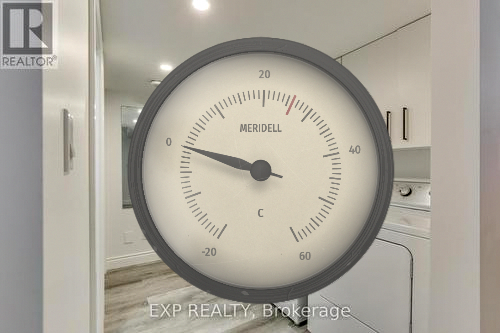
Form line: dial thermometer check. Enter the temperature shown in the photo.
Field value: 0 °C
